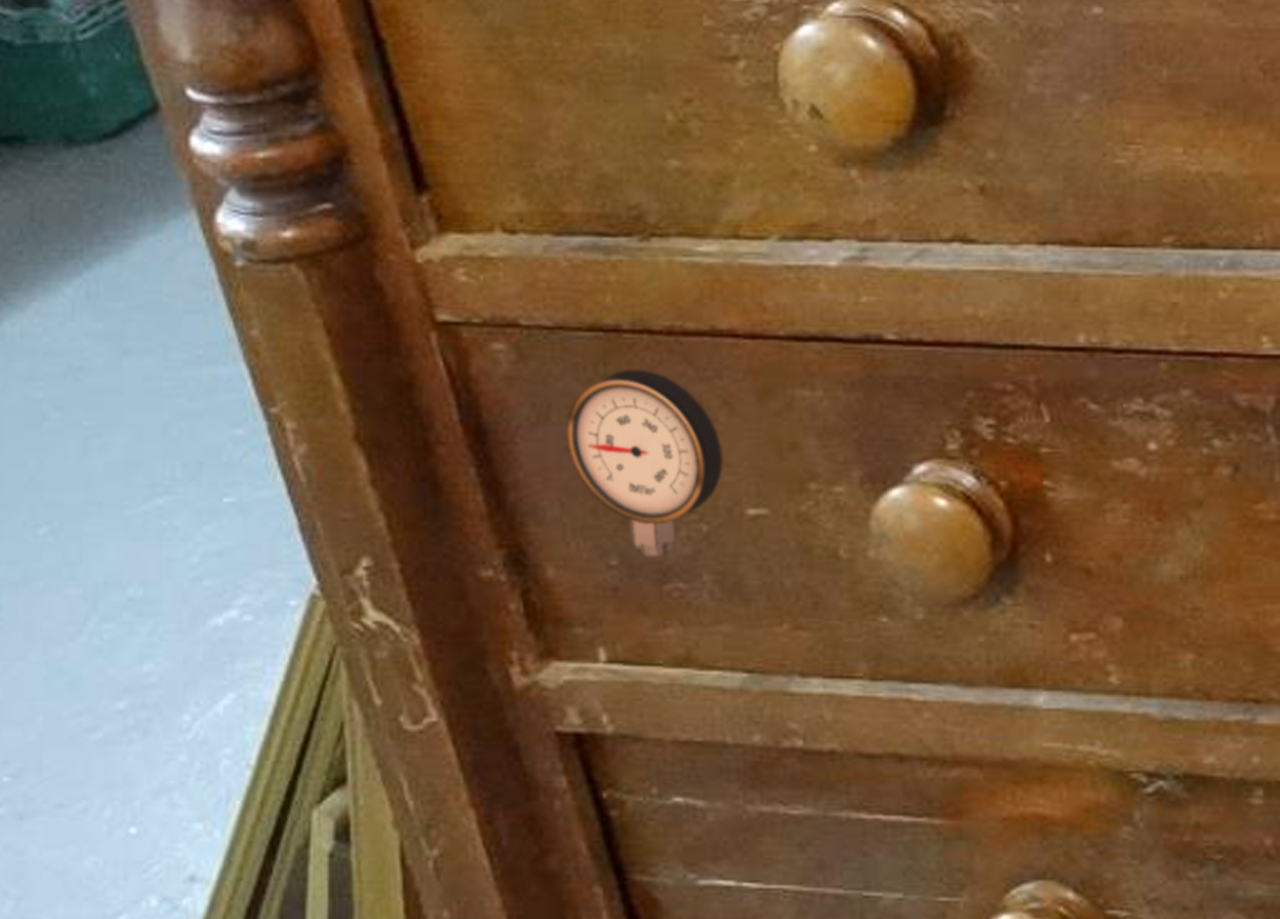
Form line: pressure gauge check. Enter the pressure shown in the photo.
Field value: 60 psi
